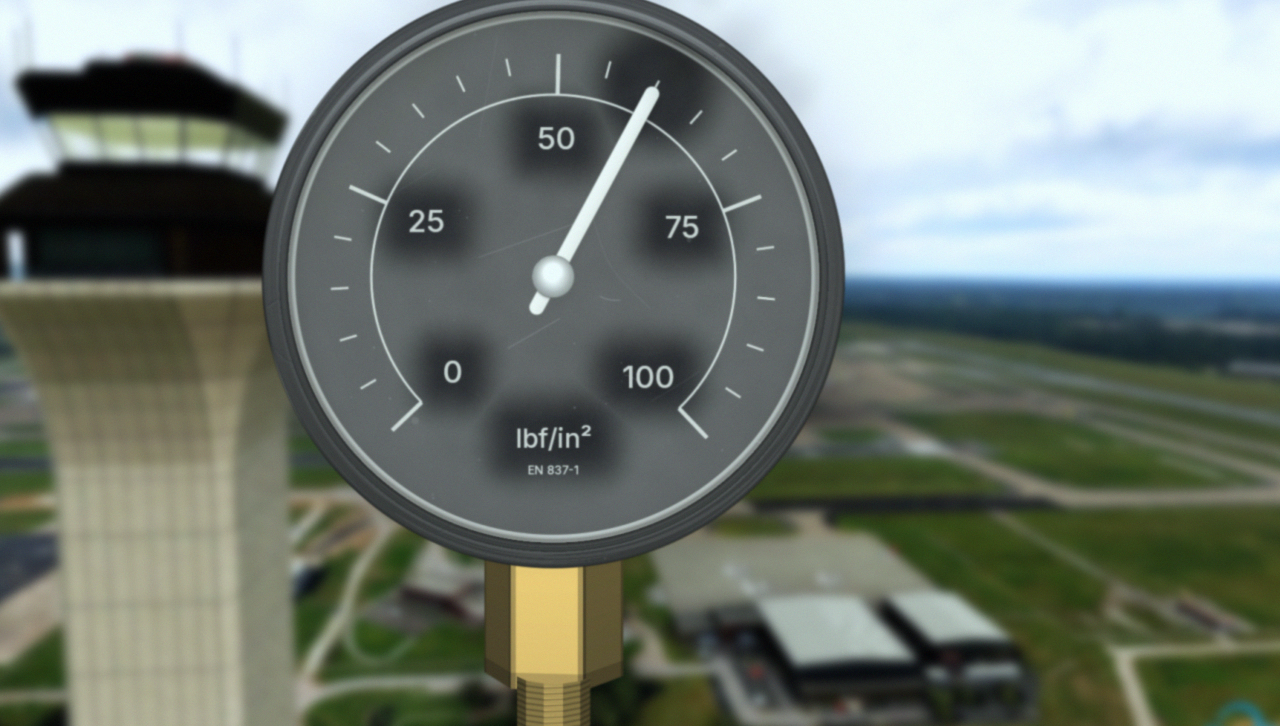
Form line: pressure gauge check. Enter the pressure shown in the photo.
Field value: 60 psi
